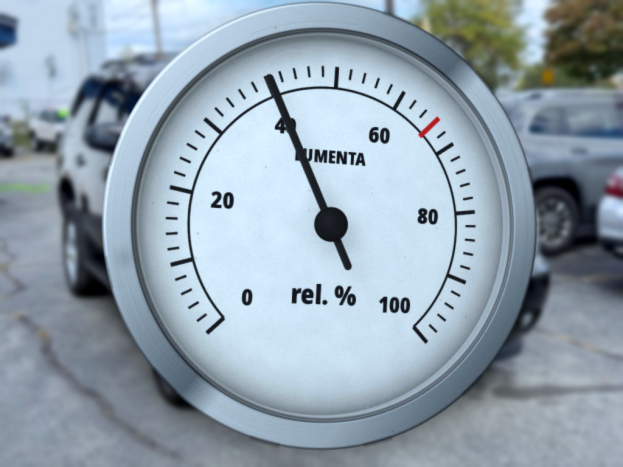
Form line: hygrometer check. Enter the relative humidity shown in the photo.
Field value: 40 %
